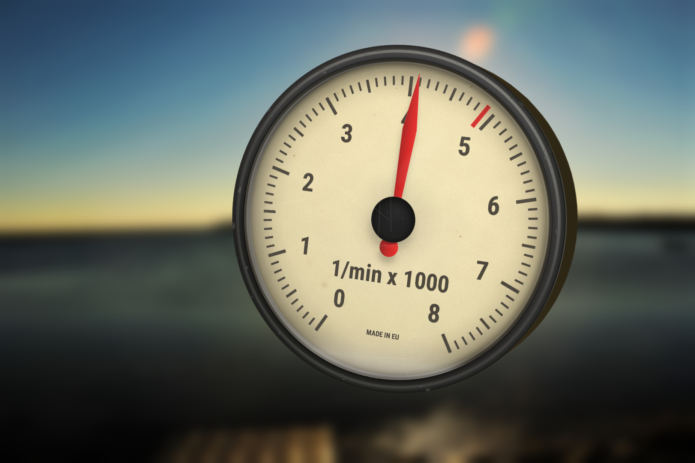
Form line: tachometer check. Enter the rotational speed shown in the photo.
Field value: 4100 rpm
